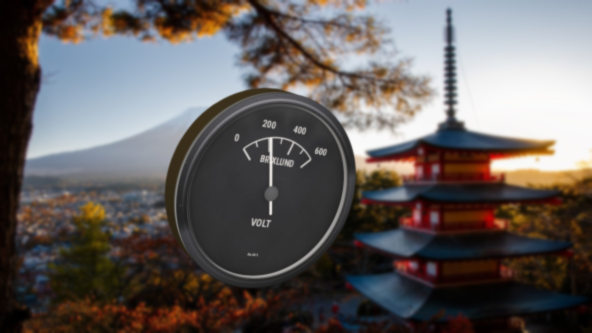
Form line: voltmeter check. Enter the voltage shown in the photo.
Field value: 200 V
